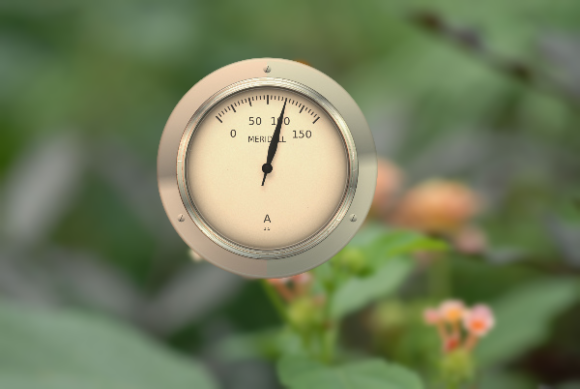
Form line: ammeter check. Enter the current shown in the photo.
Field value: 100 A
